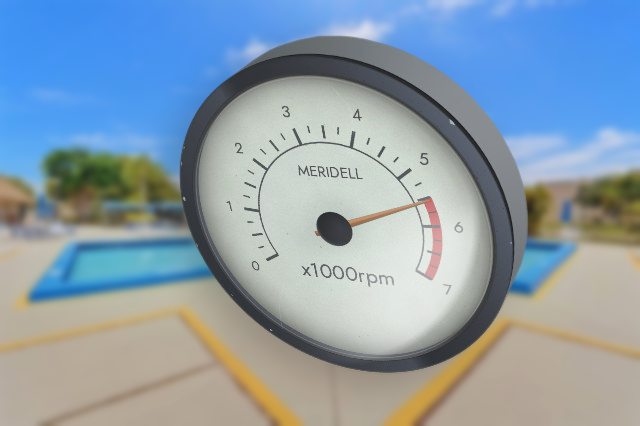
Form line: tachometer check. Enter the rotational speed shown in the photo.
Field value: 5500 rpm
